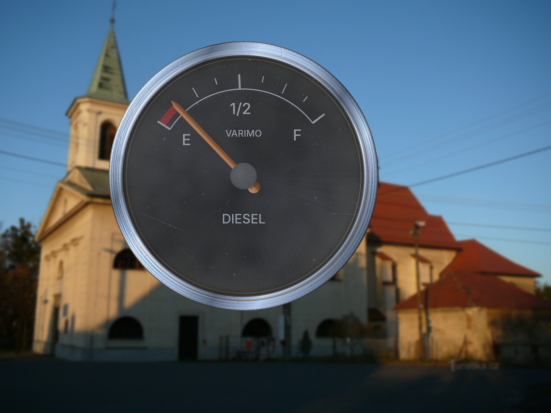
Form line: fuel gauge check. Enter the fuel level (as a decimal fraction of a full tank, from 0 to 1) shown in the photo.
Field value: 0.125
